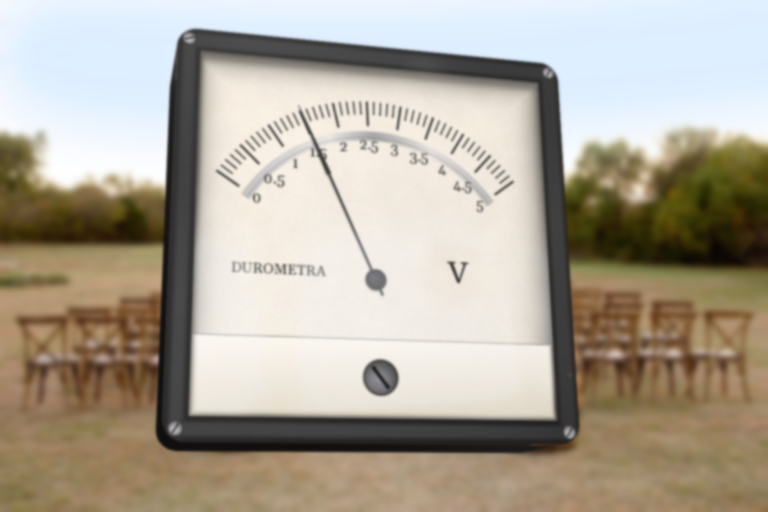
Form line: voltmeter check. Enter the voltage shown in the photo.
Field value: 1.5 V
